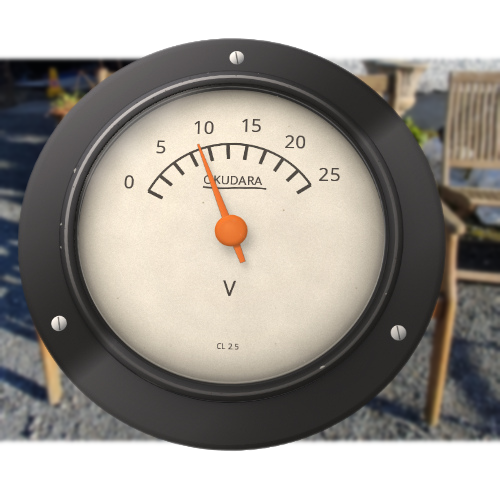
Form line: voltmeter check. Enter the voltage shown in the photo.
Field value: 8.75 V
